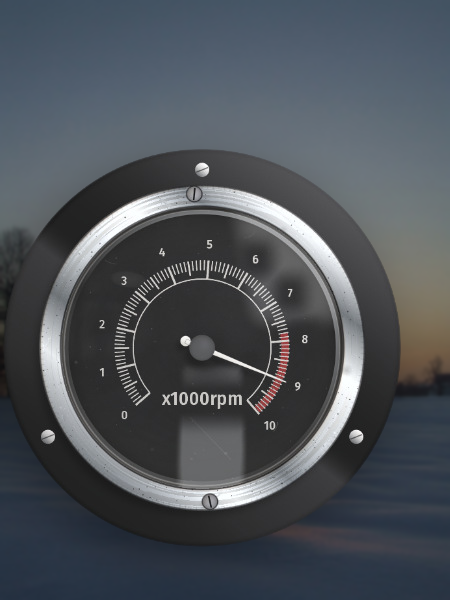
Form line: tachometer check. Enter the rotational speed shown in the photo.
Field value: 9000 rpm
